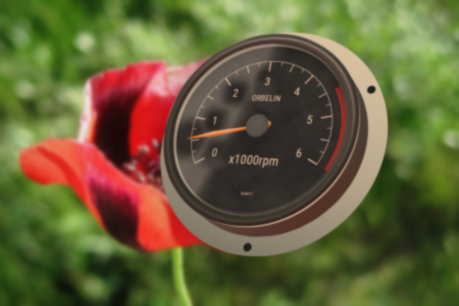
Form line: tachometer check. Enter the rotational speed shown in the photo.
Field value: 500 rpm
